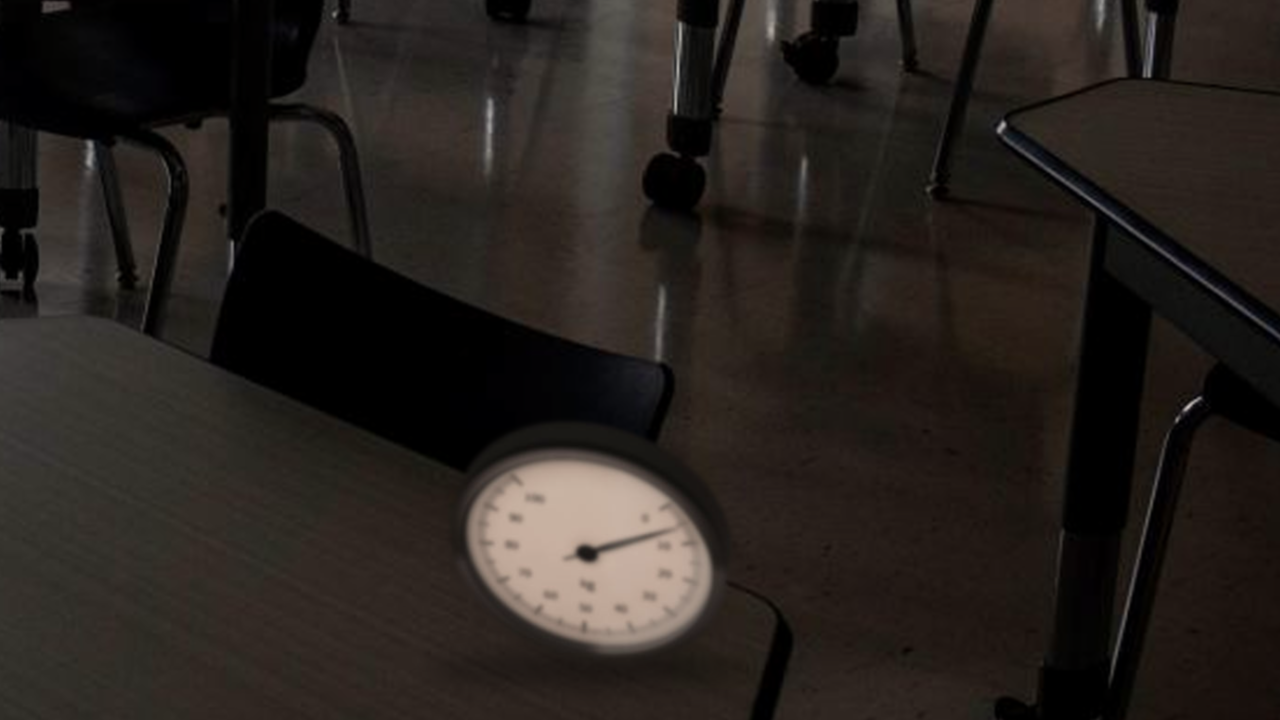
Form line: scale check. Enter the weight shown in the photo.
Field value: 5 kg
